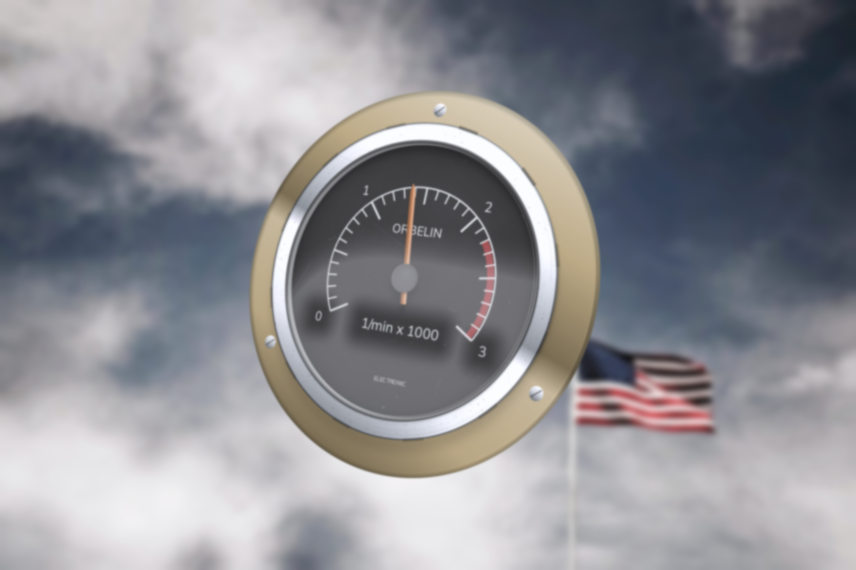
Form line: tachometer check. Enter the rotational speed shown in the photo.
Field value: 1400 rpm
